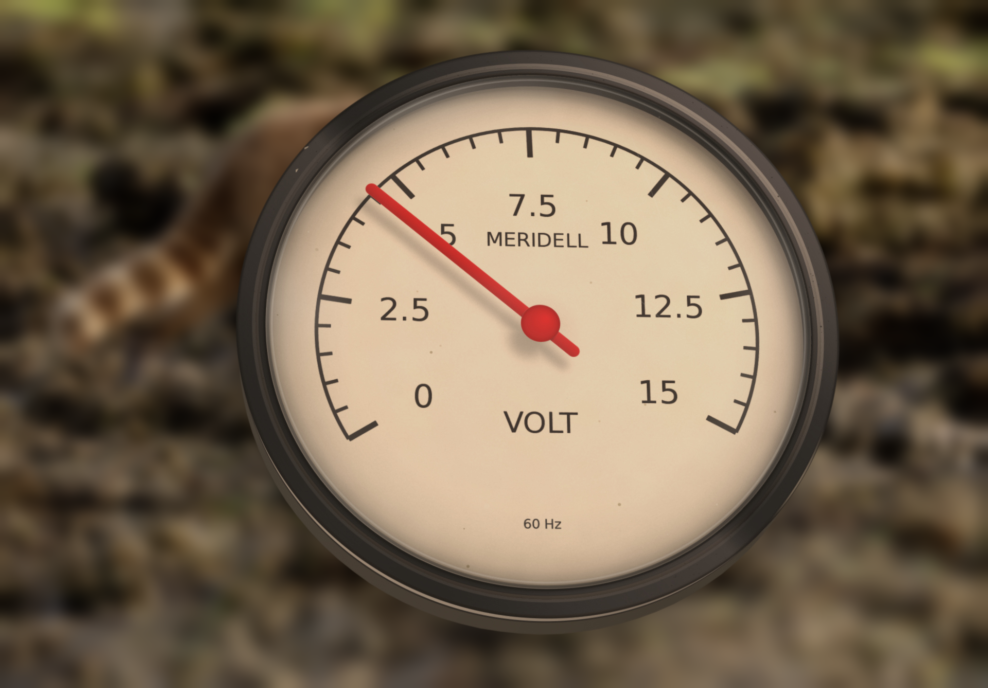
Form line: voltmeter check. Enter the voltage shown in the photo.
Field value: 4.5 V
